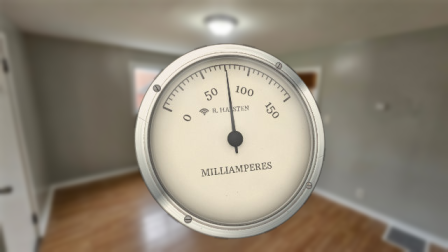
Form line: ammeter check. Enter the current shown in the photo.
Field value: 75 mA
